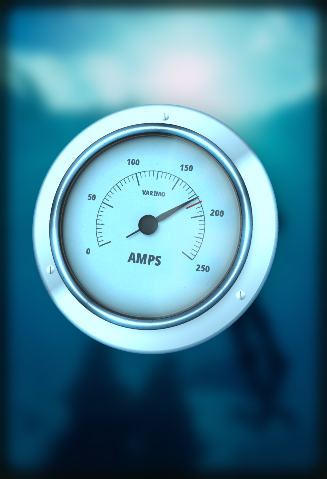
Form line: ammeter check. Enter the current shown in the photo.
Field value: 180 A
